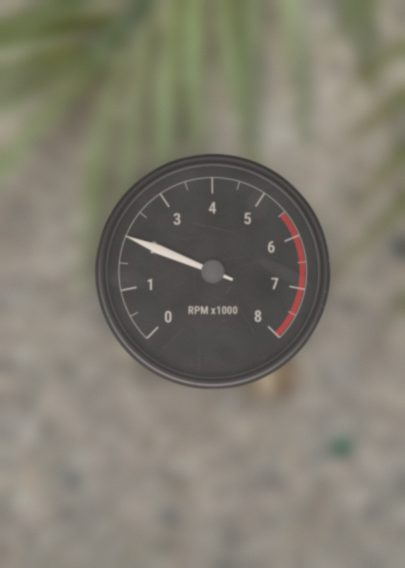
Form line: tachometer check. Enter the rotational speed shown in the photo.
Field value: 2000 rpm
